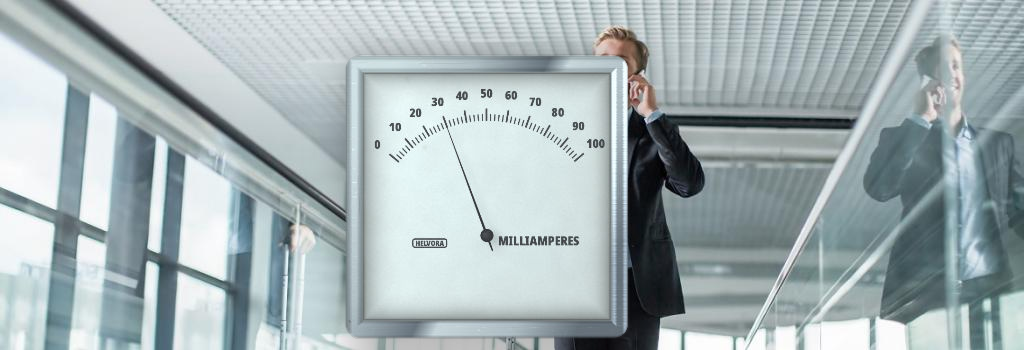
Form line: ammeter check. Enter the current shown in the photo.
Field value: 30 mA
